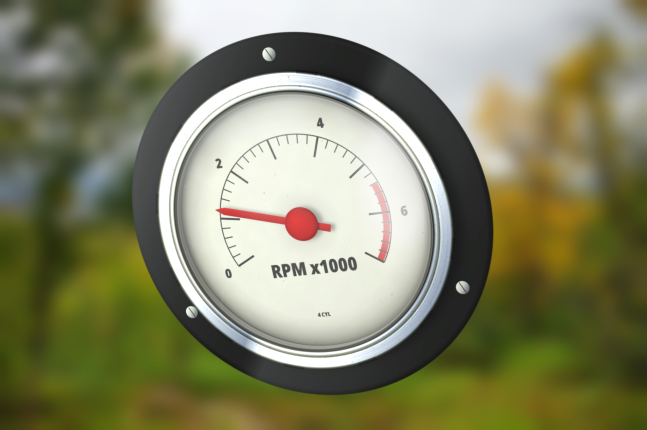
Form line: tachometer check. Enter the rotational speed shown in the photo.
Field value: 1200 rpm
